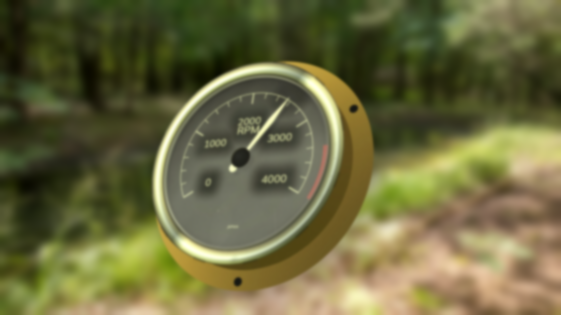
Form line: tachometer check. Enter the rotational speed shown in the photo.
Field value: 2600 rpm
